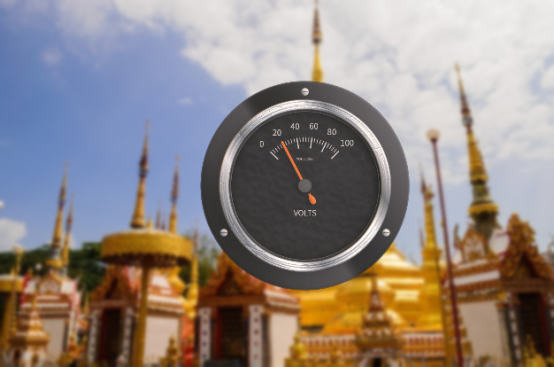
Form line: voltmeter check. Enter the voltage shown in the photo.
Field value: 20 V
